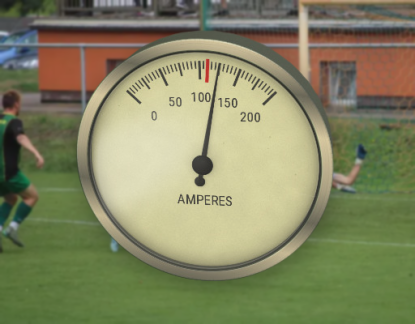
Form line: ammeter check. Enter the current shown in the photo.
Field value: 125 A
